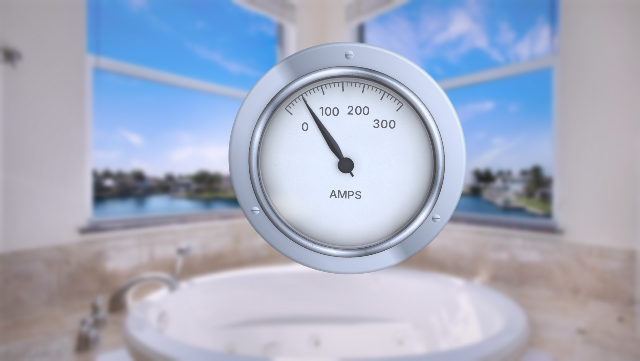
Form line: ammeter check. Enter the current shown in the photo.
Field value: 50 A
